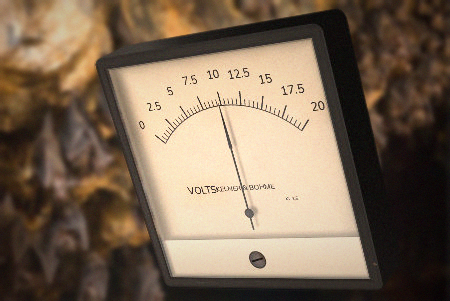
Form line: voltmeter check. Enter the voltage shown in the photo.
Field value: 10 V
